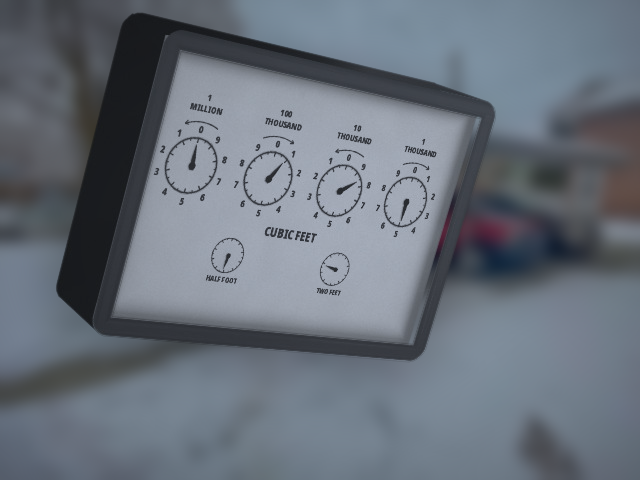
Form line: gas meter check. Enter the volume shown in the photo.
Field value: 8500 ft³
